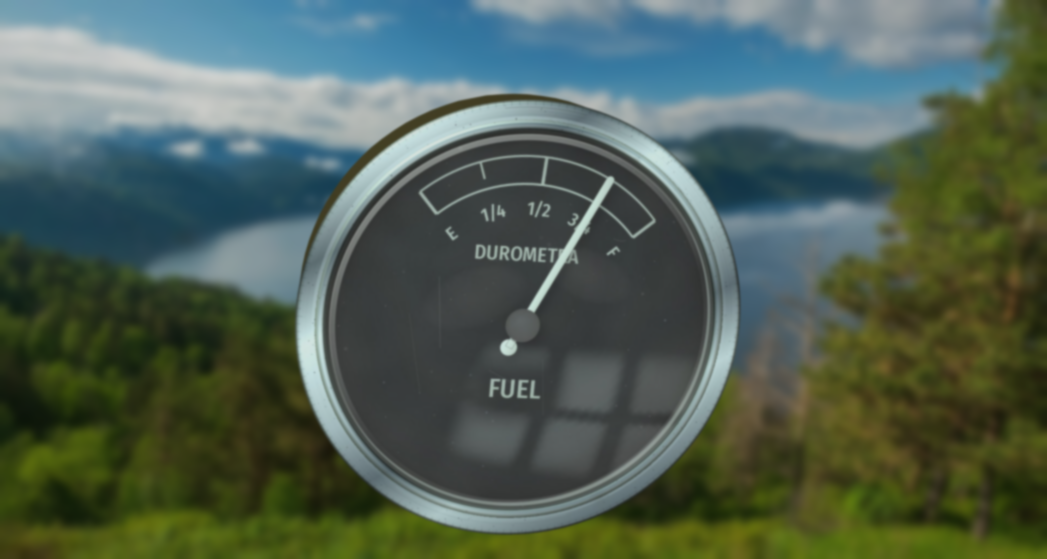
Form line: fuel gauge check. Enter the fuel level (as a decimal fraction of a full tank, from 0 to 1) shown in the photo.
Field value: 0.75
